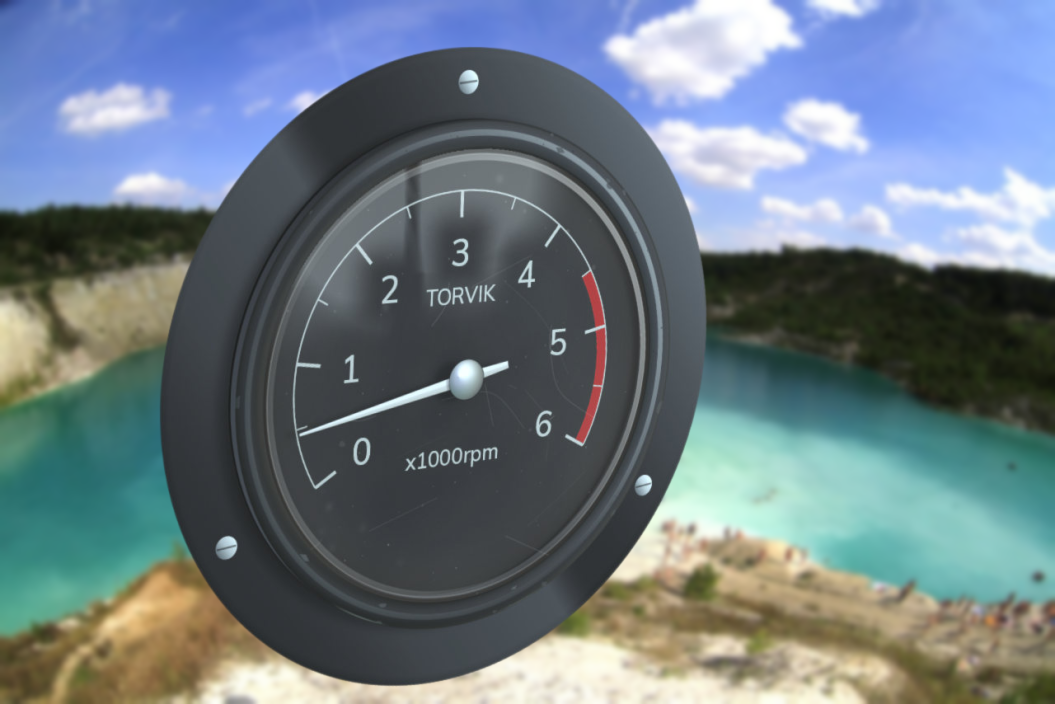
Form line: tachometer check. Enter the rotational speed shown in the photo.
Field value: 500 rpm
